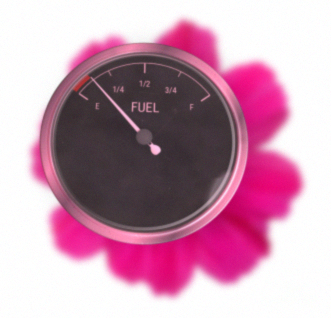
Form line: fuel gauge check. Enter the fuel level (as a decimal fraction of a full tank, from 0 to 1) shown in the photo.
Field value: 0.125
